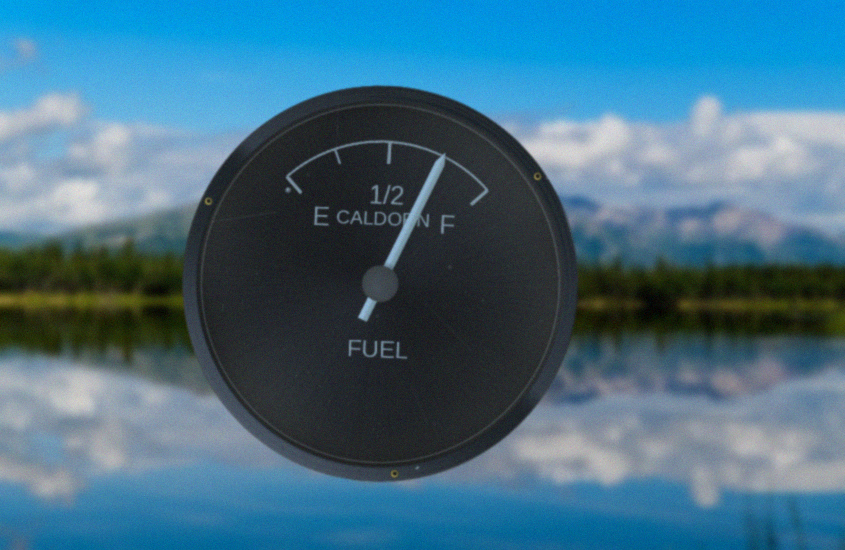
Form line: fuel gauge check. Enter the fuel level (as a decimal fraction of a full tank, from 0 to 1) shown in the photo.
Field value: 0.75
